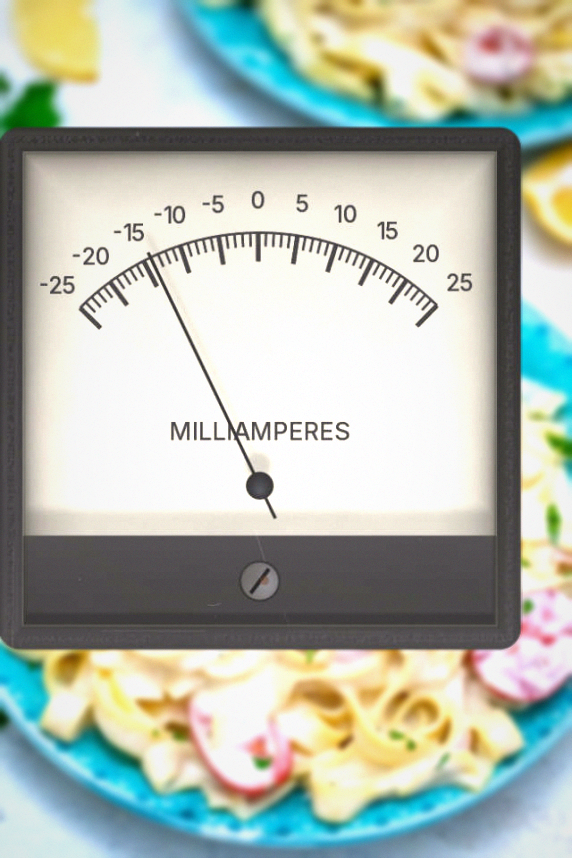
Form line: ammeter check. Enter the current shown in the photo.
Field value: -14 mA
